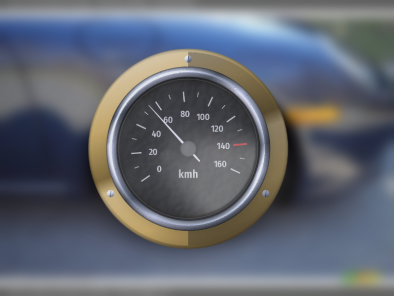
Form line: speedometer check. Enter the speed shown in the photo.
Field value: 55 km/h
